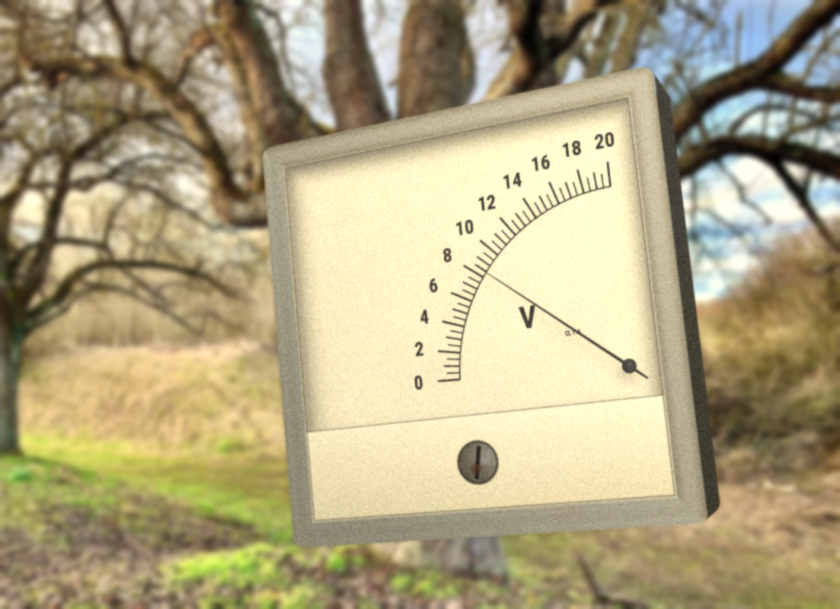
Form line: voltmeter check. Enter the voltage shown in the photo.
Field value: 8.5 V
